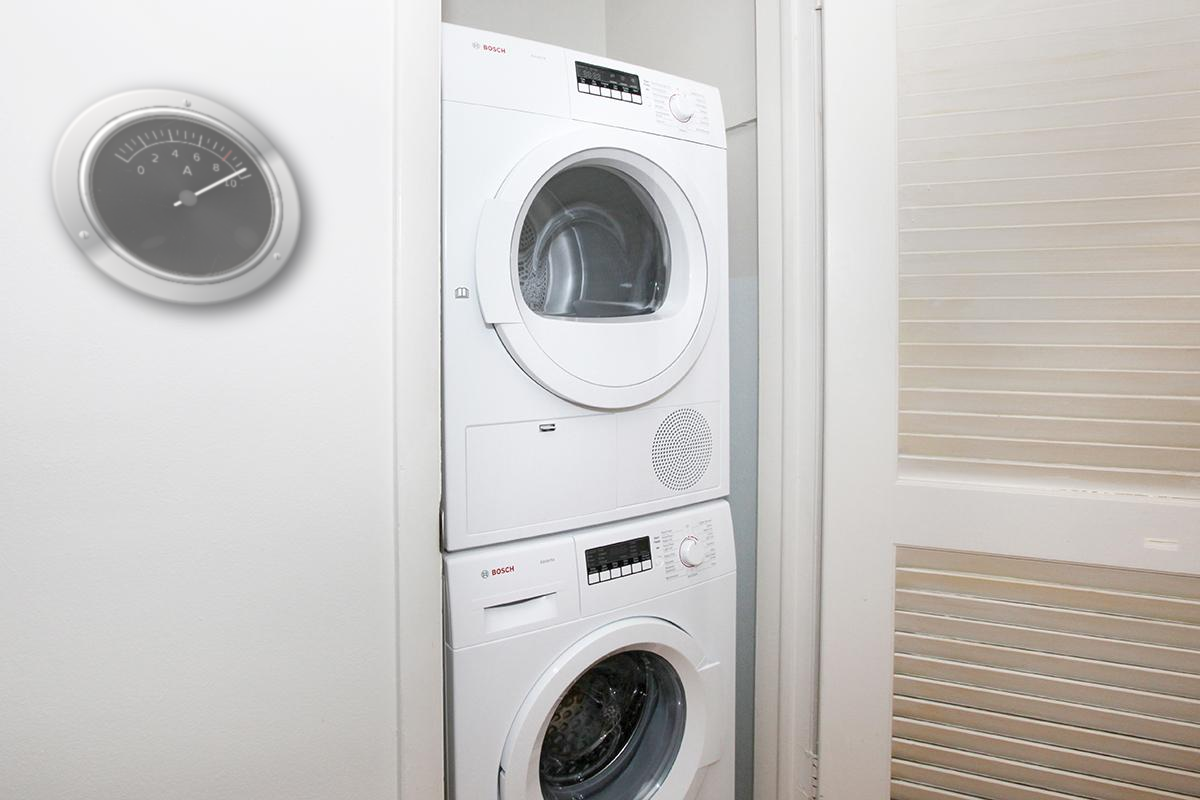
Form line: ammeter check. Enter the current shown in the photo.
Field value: 9.5 A
